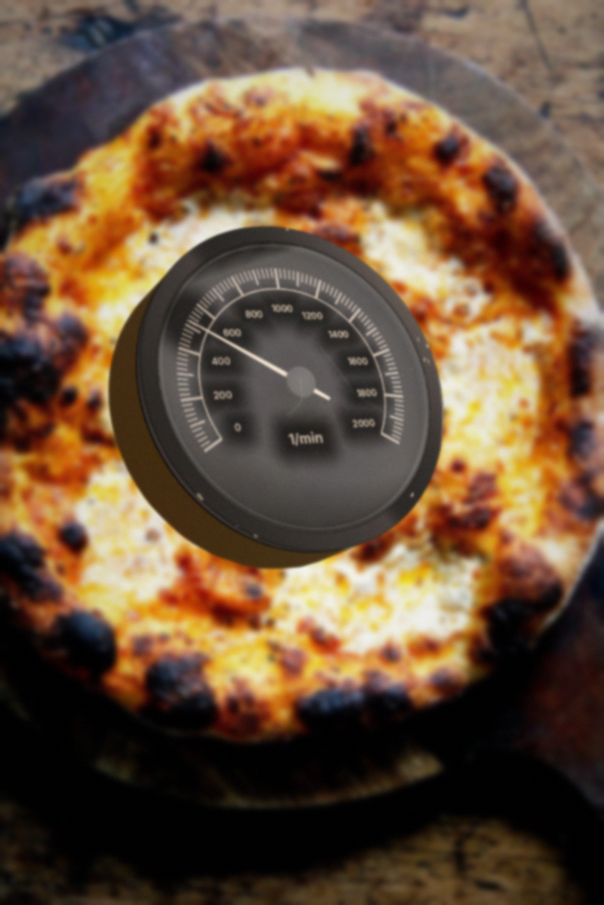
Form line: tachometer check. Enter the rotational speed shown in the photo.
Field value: 500 rpm
